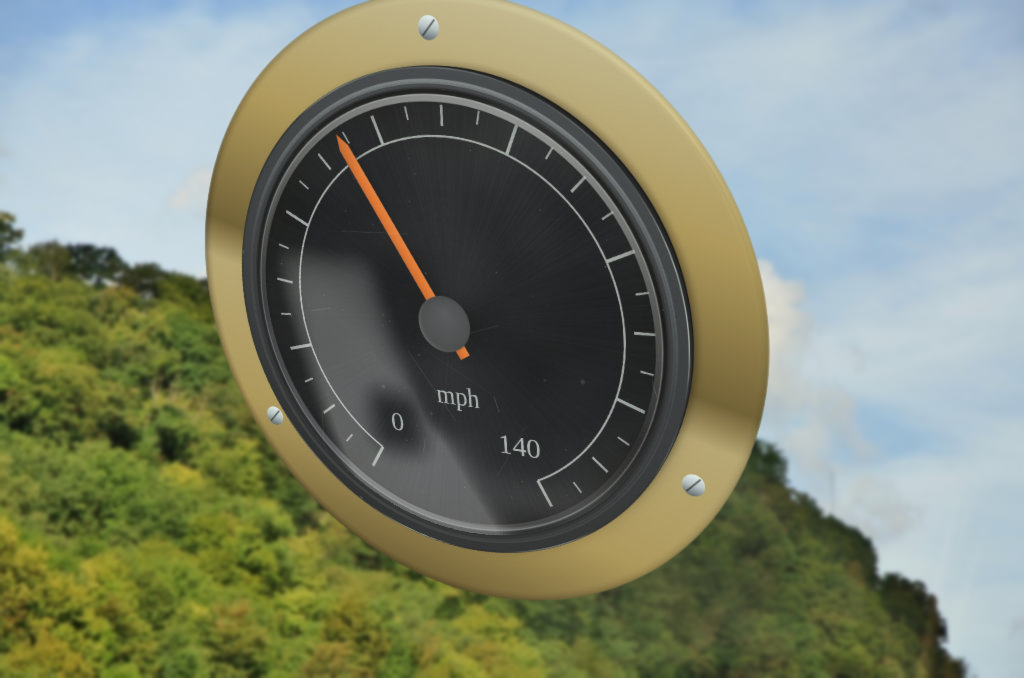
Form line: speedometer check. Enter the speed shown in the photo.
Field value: 55 mph
